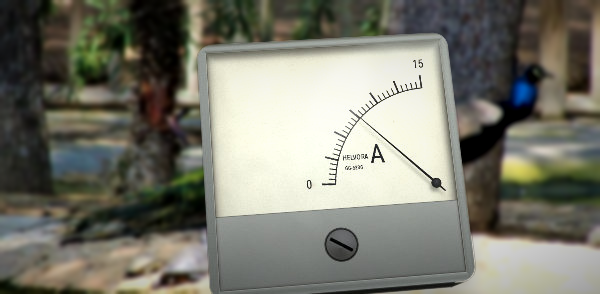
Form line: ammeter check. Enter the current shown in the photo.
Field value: 7.5 A
